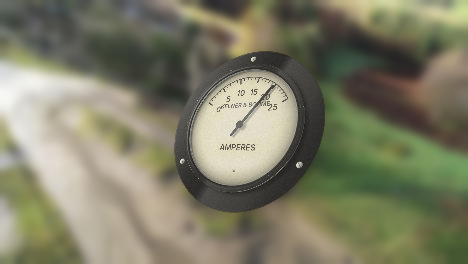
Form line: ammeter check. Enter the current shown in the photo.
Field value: 20 A
